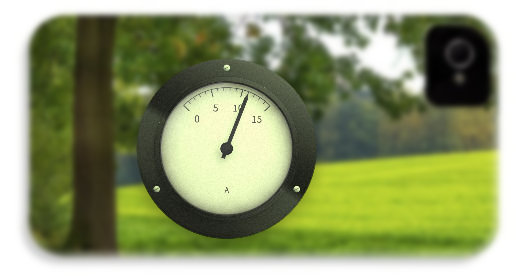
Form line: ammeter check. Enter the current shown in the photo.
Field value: 11 A
